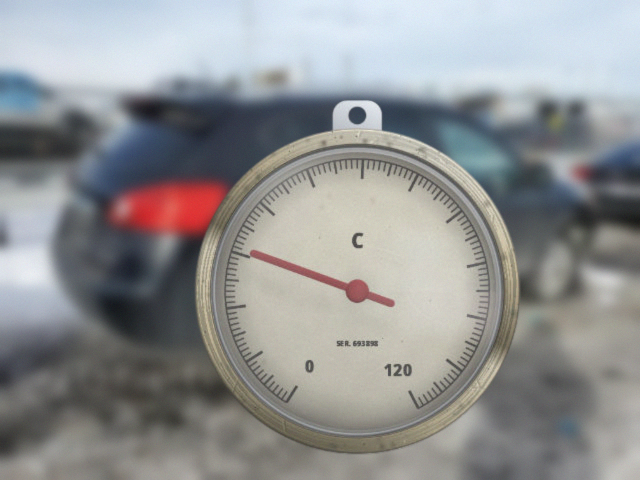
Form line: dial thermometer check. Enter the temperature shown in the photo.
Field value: 31 °C
